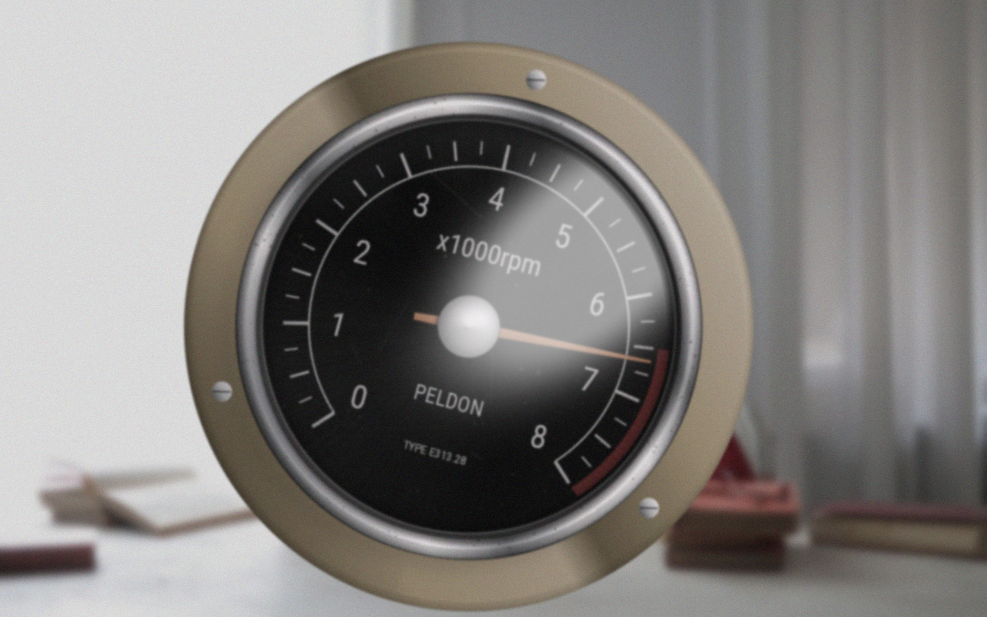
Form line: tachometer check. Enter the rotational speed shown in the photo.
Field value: 6625 rpm
